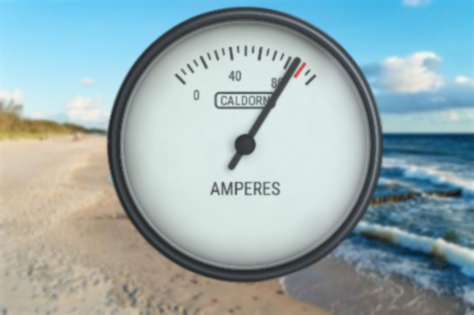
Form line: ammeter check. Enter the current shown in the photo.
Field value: 85 A
